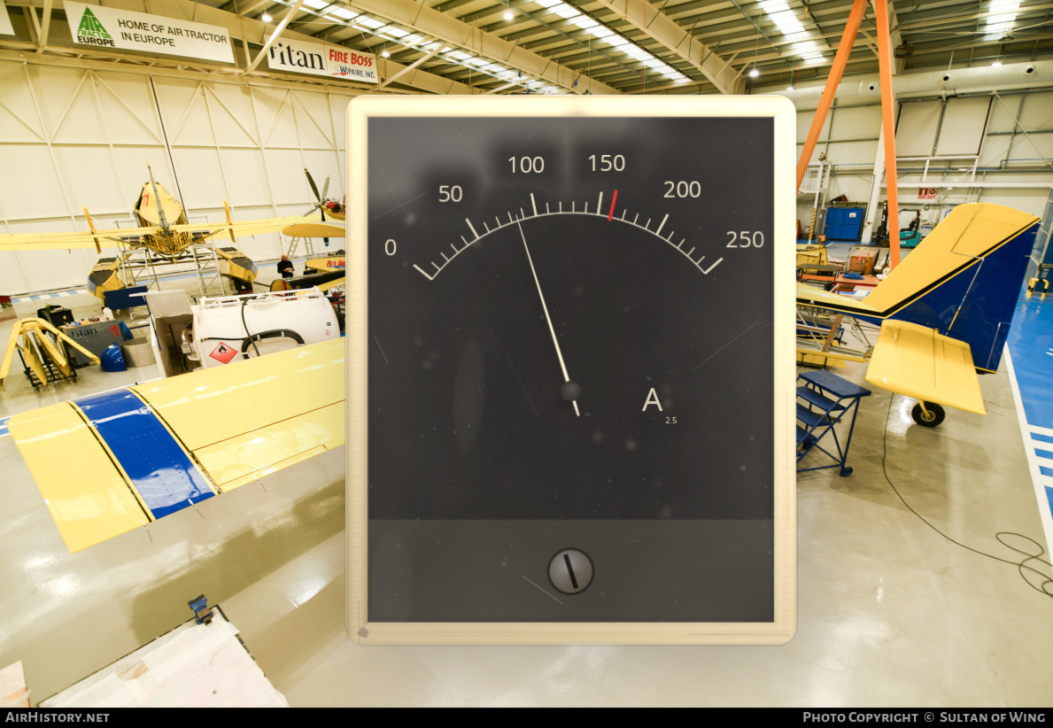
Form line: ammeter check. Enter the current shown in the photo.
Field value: 85 A
